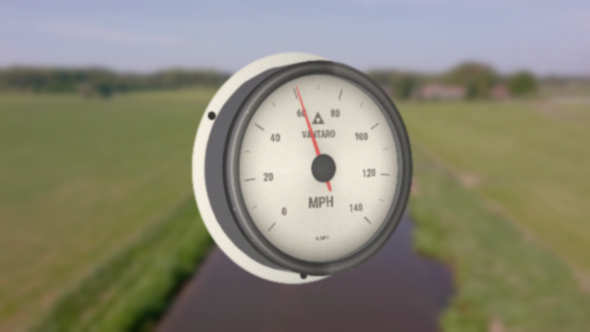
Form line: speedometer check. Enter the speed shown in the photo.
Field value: 60 mph
